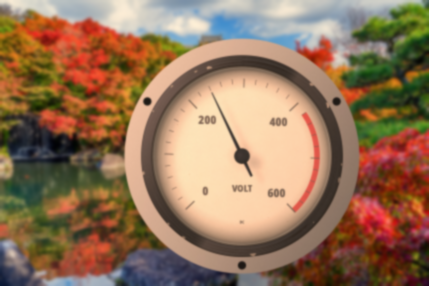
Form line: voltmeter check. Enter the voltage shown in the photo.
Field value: 240 V
